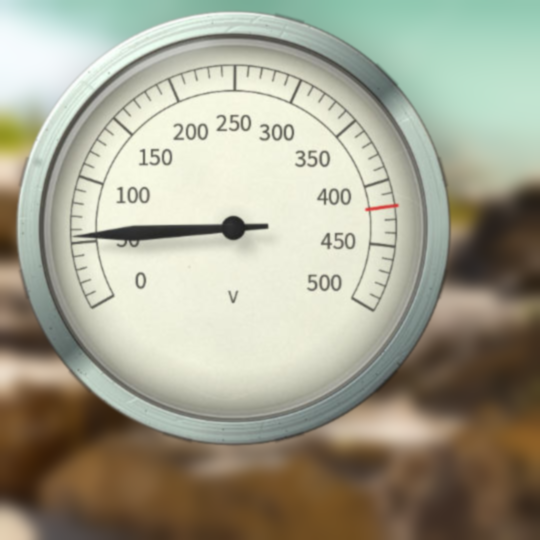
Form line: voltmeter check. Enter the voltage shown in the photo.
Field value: 55 V
